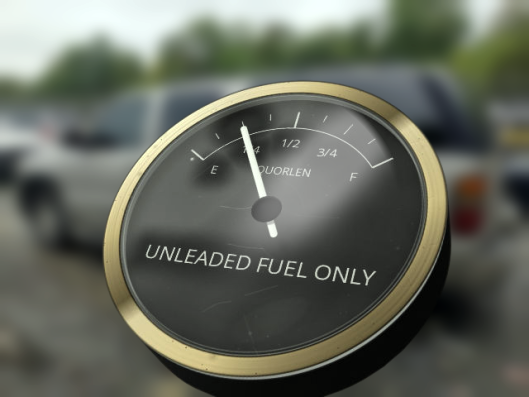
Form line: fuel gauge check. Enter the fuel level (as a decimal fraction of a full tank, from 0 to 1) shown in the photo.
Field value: 0.25
